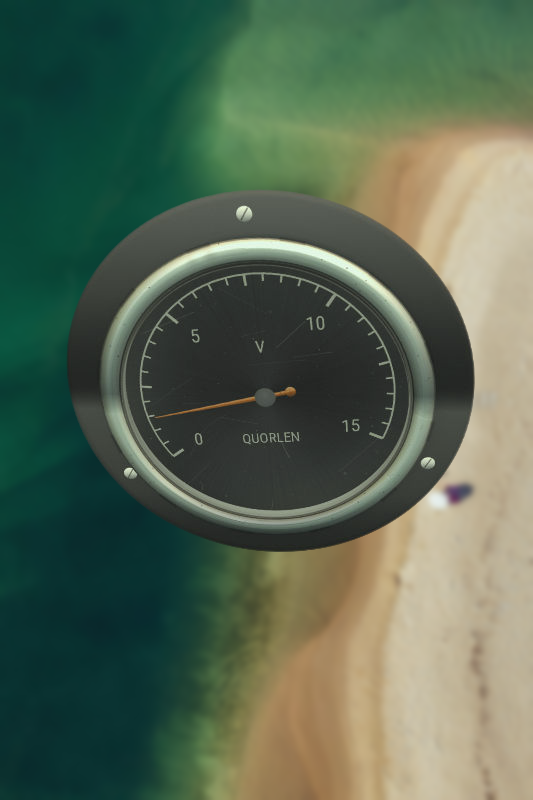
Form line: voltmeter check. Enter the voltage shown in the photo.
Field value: 1.5 V
